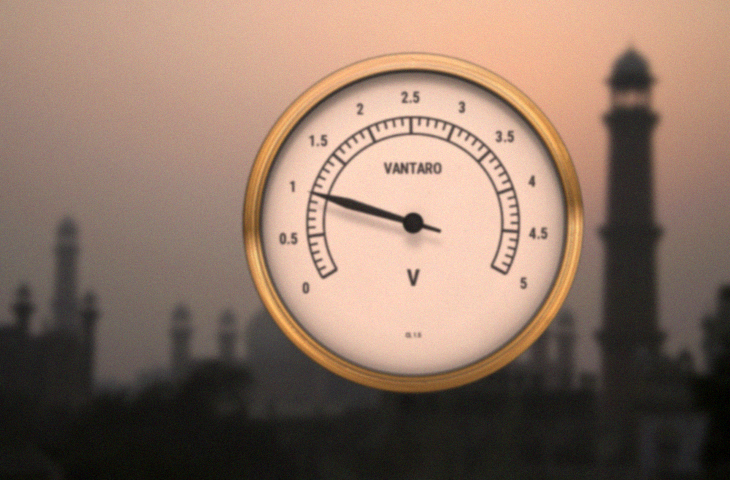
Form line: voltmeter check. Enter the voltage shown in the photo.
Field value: 1 V
